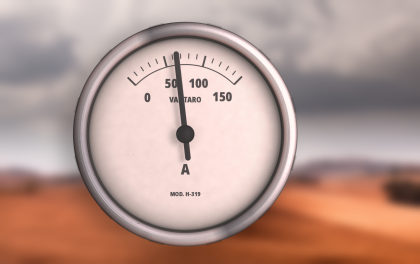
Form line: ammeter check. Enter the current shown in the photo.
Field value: 65 A
